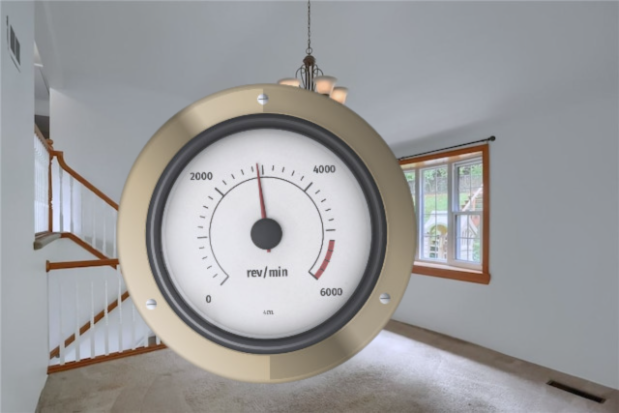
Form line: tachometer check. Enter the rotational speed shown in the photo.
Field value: 2900 rpm
